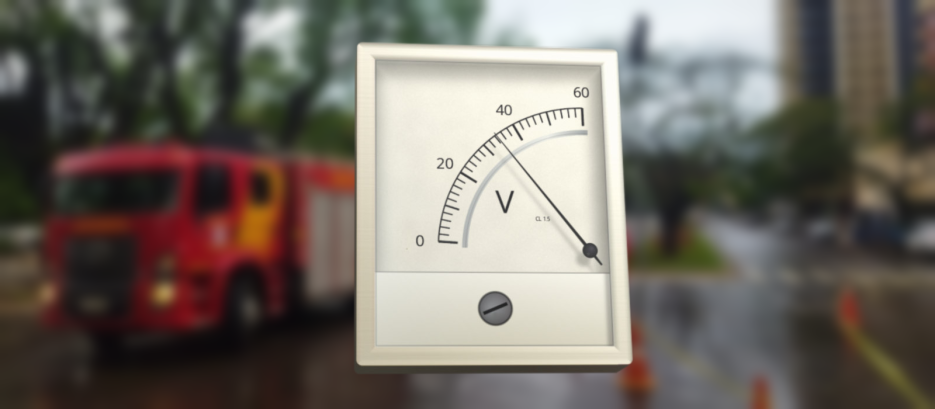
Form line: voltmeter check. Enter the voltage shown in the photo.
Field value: 34 V
